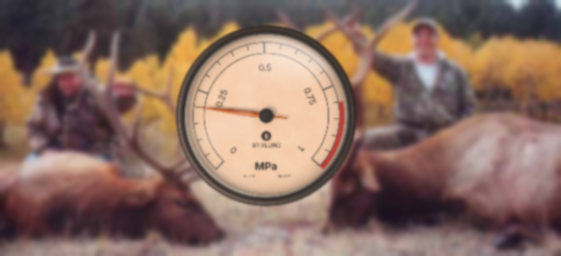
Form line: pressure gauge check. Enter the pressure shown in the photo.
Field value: 0.2 MPa
